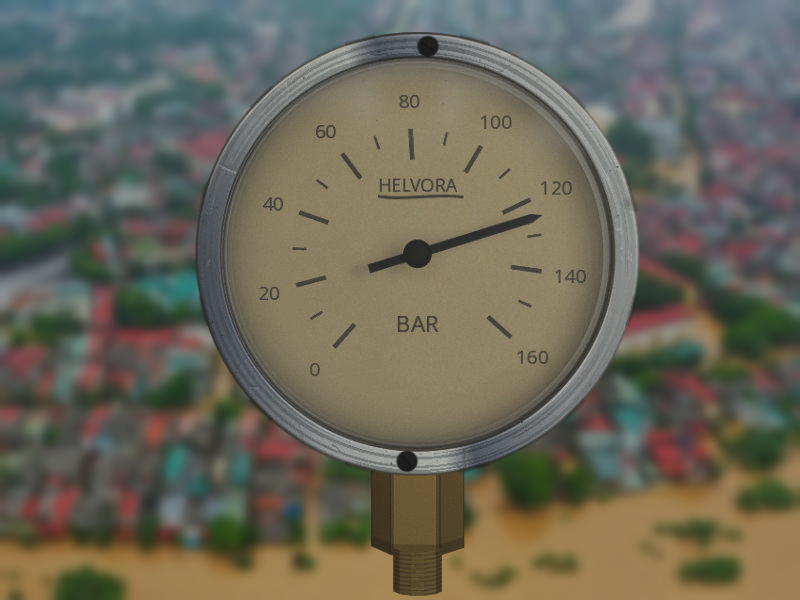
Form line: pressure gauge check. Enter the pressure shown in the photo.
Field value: 125 bar
